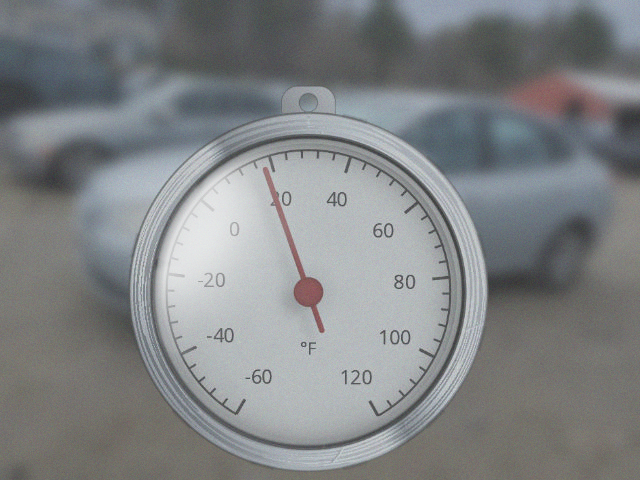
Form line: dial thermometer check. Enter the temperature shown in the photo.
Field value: 18 °F
